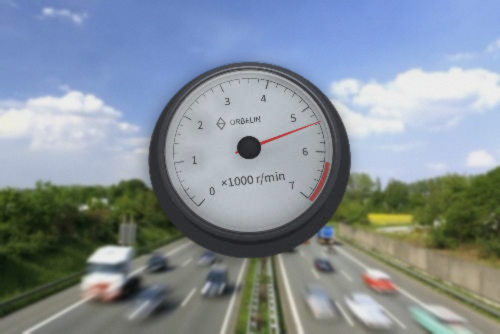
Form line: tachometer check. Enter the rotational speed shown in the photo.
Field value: 5400 rpm
